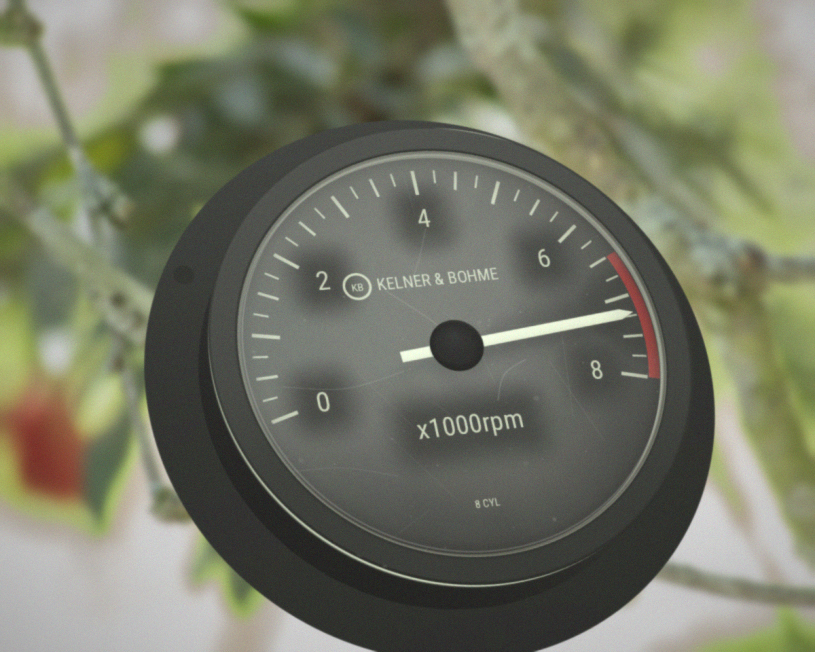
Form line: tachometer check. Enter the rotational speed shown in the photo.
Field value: 7250 rpm
